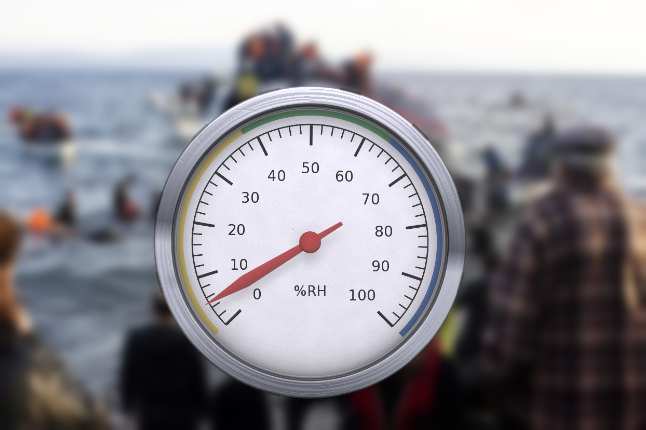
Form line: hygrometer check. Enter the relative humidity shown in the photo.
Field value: 5 %
